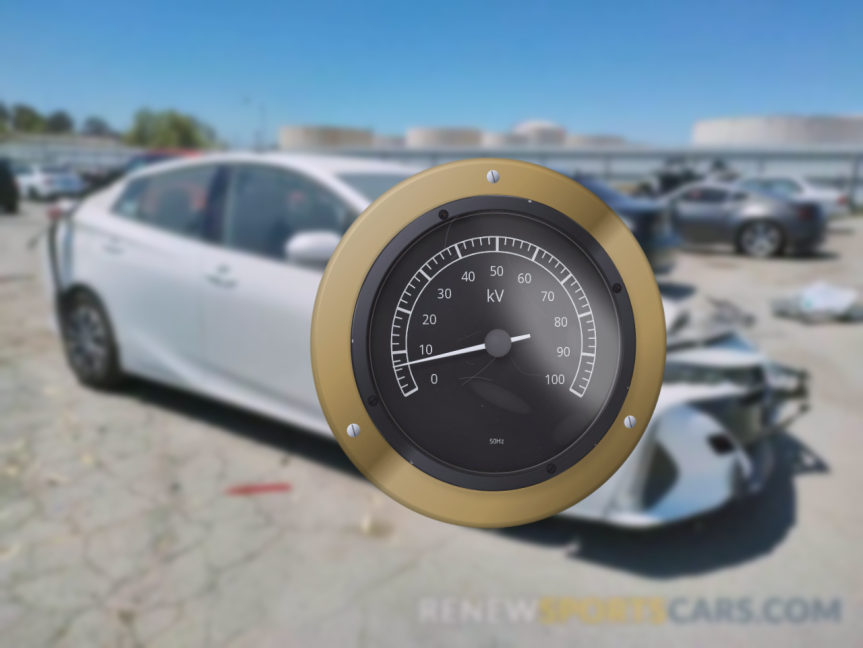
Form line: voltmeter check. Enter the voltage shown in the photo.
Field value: 7 kV
